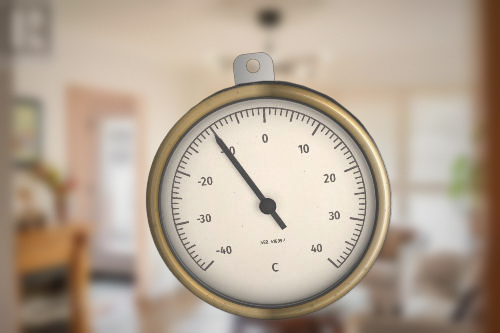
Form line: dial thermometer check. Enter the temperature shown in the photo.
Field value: -10 °C
